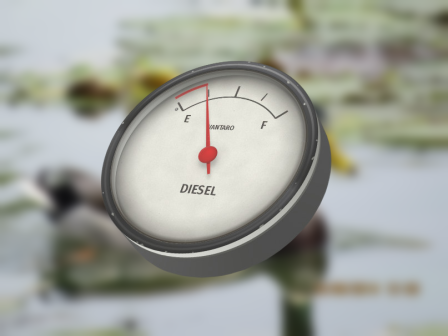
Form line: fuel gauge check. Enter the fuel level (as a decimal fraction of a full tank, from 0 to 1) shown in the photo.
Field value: 0.25
